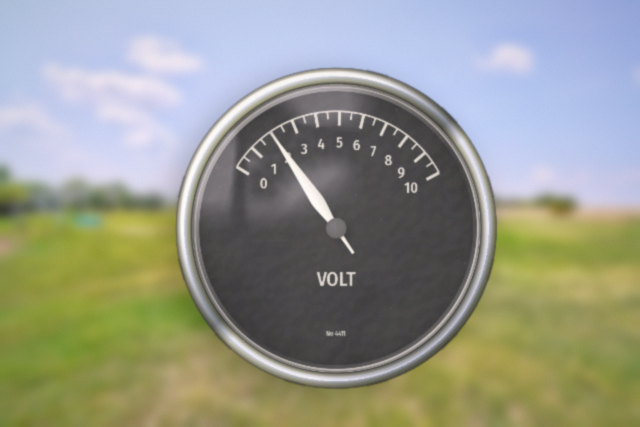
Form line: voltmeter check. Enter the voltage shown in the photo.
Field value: 2 V
